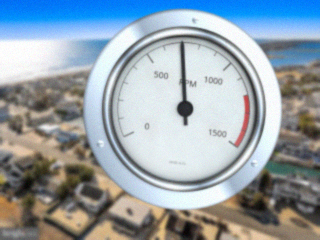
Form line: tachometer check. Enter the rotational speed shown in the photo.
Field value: 700 rpm
